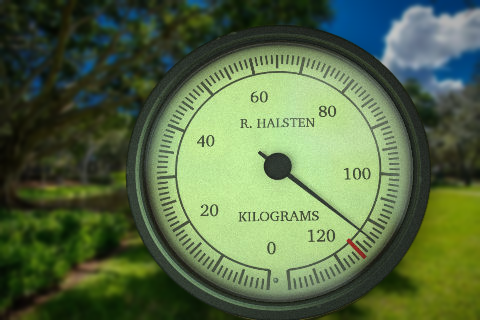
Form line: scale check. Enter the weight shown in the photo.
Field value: 113 kg
